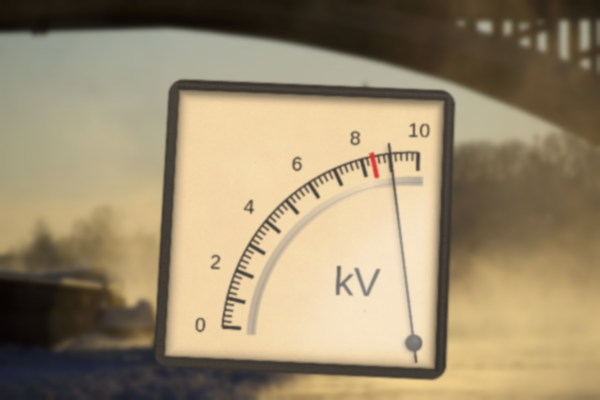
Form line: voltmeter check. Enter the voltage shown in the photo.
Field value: 9 kV
